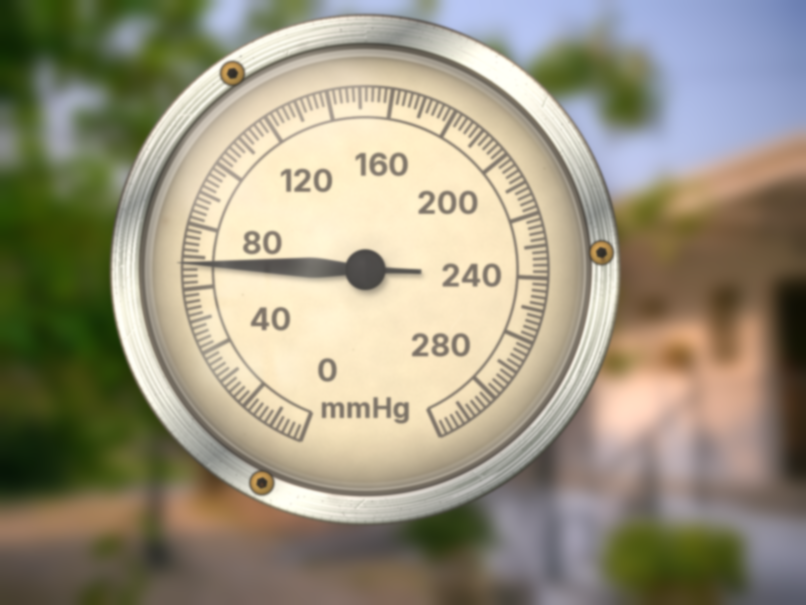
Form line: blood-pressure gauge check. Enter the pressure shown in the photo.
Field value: 68 mmHg
